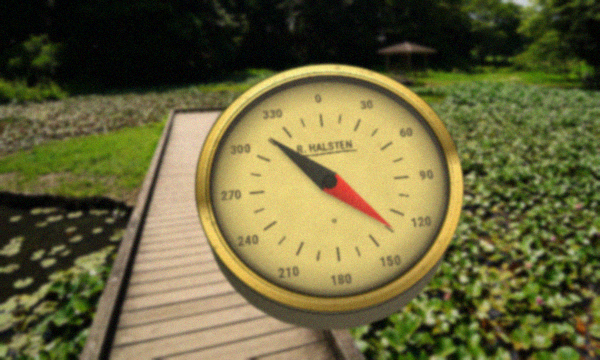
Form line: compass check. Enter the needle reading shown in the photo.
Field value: 135 °
